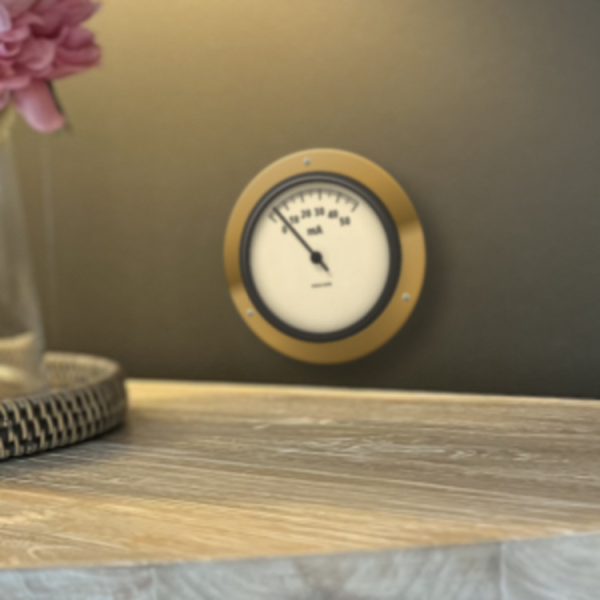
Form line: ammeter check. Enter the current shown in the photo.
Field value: 5 mA
